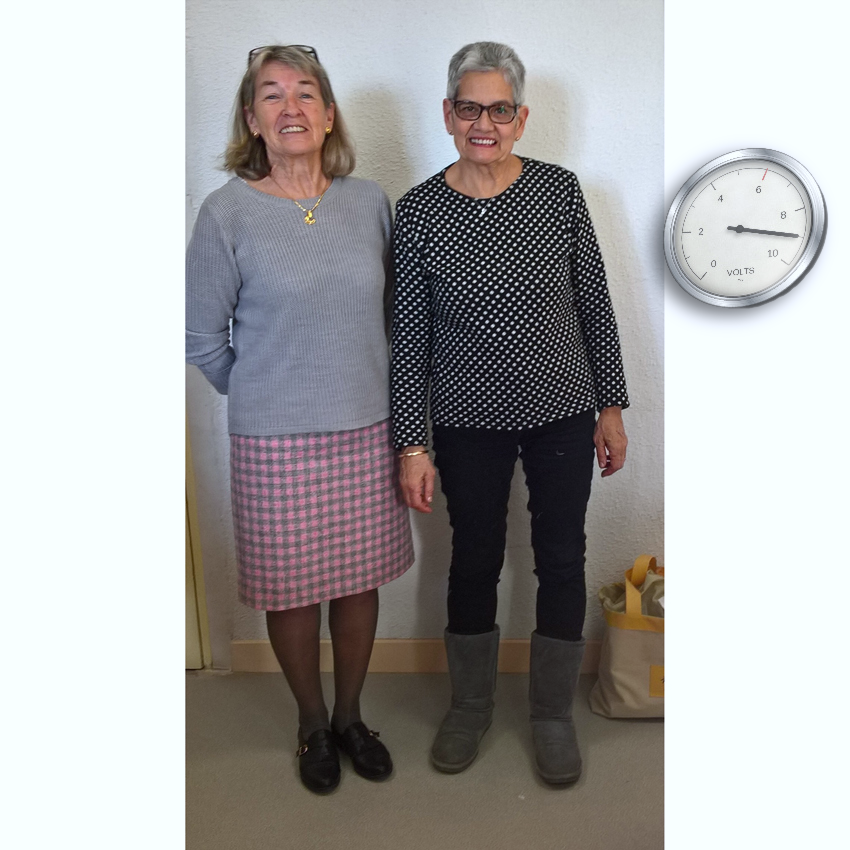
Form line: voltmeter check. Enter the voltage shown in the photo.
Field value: 9 V
